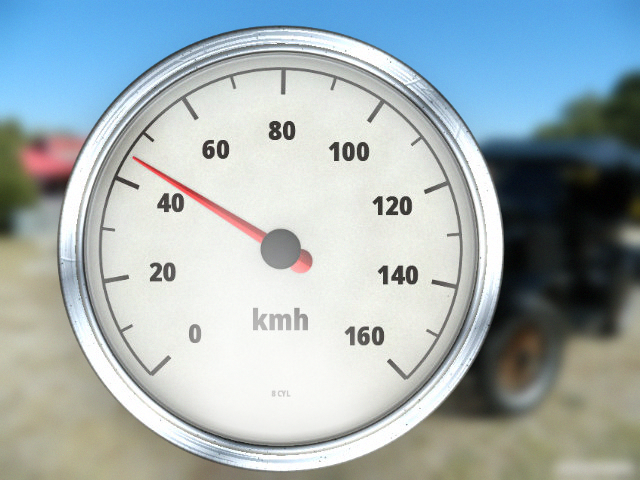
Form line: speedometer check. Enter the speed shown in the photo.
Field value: 45 km/h
